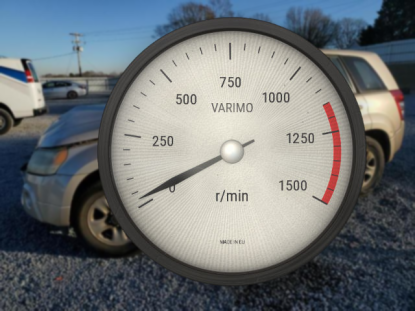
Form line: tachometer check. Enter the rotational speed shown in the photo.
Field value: 25 rpm
